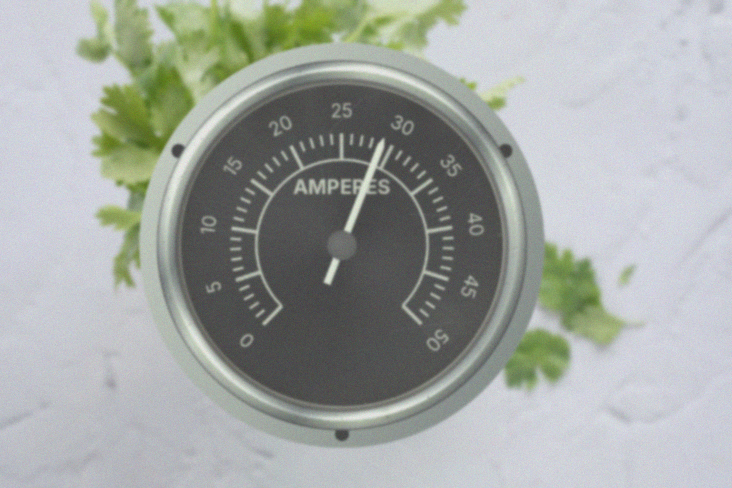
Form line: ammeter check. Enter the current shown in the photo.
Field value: 29 A
